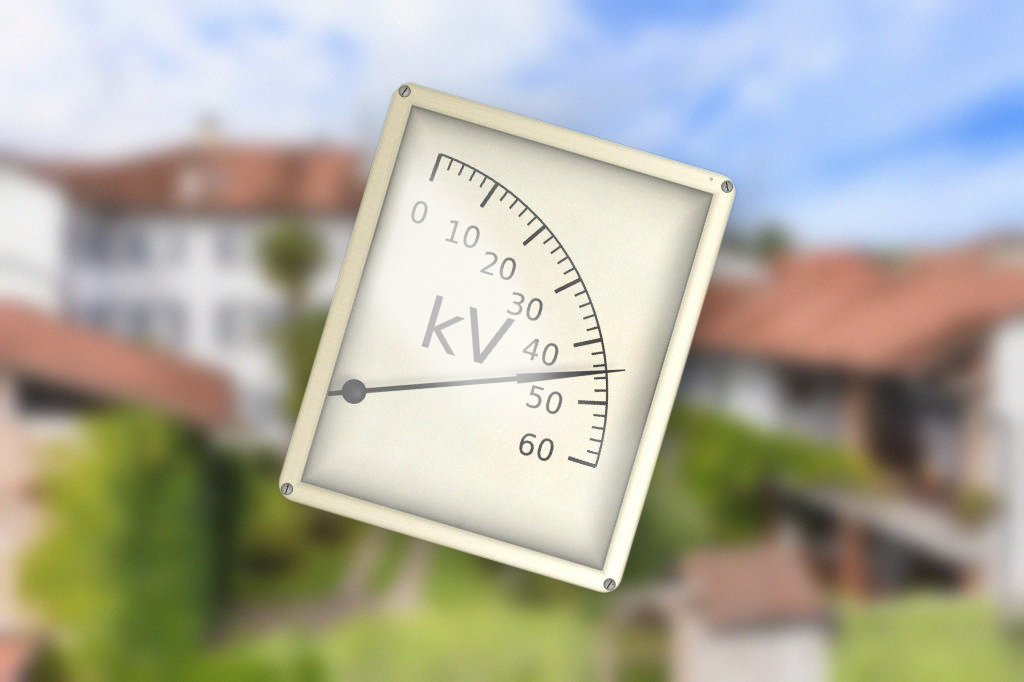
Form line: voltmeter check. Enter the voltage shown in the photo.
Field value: 45 kV
